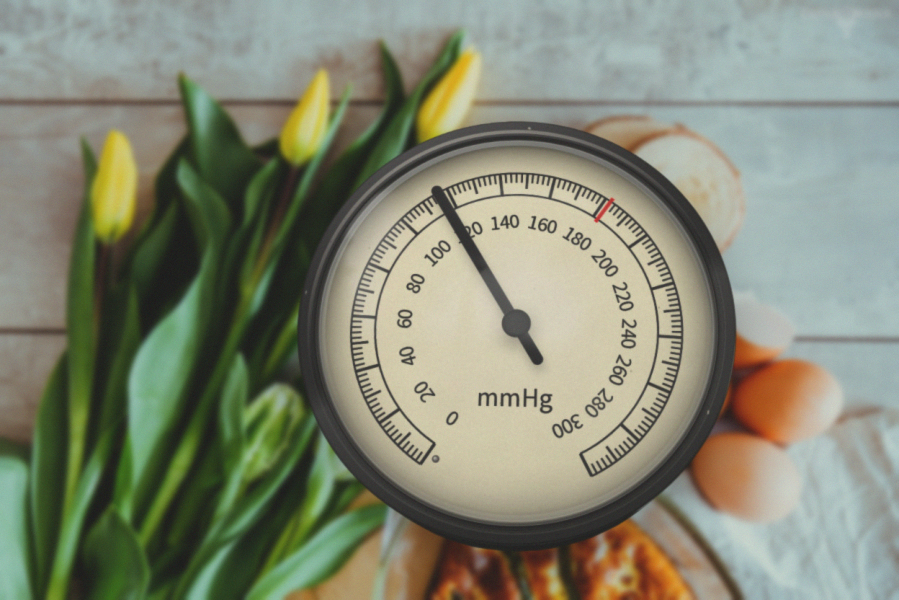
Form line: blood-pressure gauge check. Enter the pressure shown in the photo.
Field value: 116 mmHg
